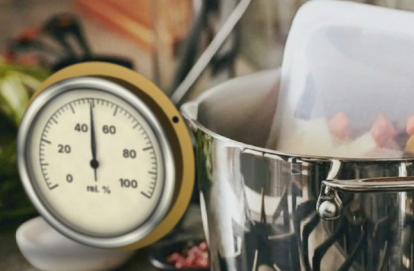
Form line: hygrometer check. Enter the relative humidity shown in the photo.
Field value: 50 %
